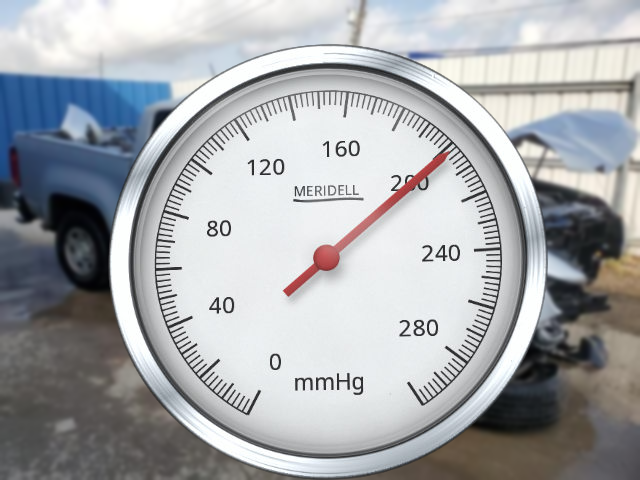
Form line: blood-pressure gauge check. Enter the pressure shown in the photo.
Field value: 202 mmHg
